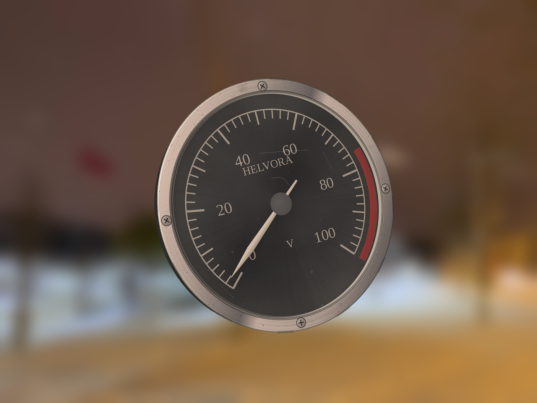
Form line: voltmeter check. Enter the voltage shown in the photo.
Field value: 2 V
